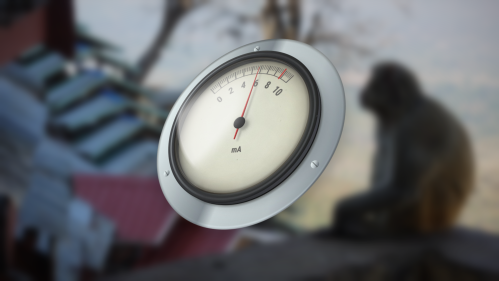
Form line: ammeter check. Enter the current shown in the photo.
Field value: 6 mA
